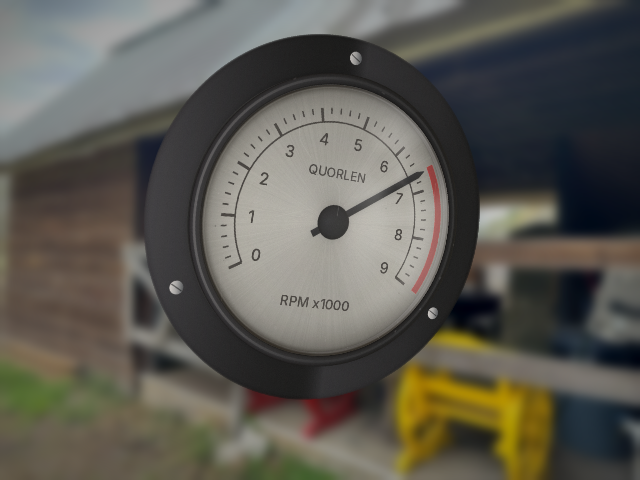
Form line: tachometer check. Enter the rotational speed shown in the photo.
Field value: 6600 rpm
